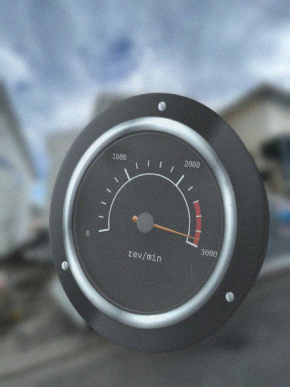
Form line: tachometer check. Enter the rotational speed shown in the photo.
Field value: 2900 rpm
